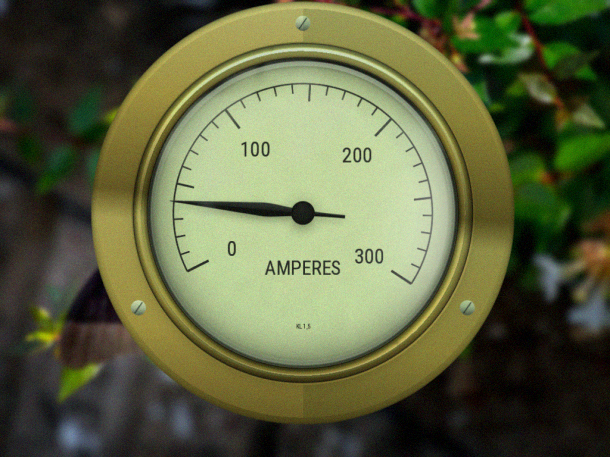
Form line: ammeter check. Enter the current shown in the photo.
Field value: 40 A
